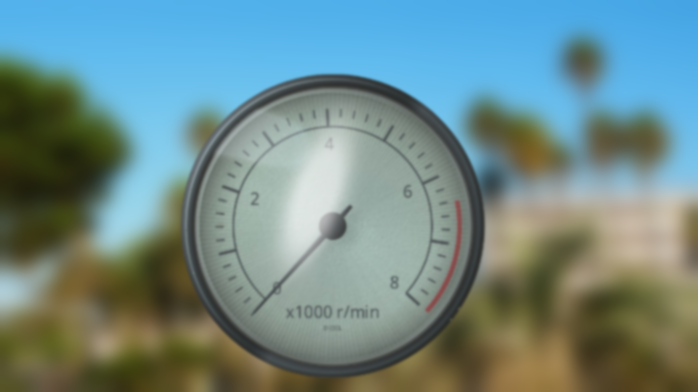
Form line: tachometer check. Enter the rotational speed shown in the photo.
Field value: 0 rpm
